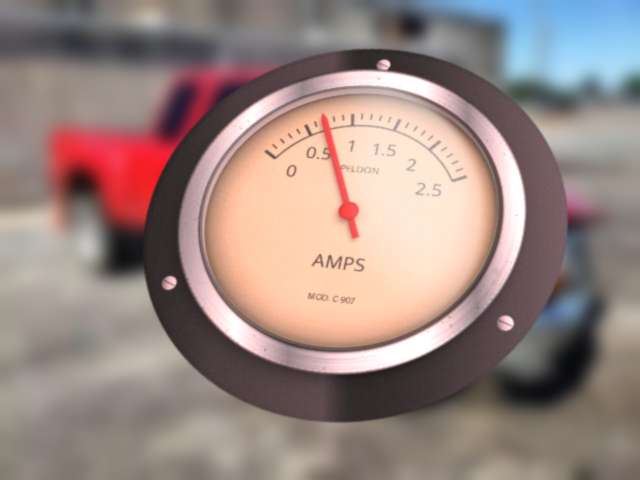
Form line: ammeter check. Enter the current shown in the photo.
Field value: 0.7 A
